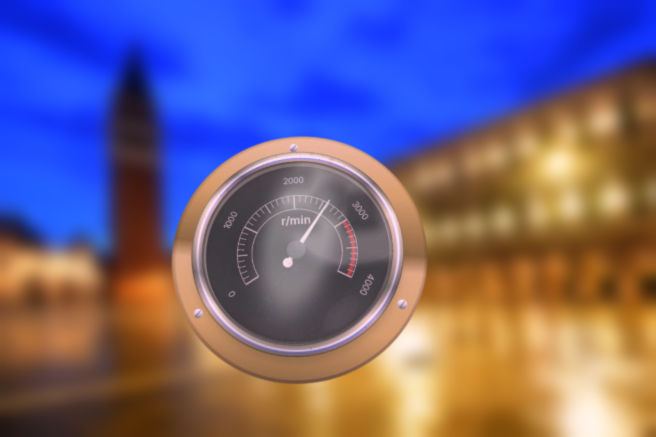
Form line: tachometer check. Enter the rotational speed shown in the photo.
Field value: 2600 rpm
